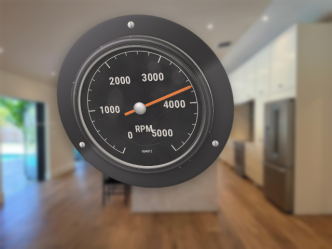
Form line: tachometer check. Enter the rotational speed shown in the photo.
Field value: 3700 rpm
